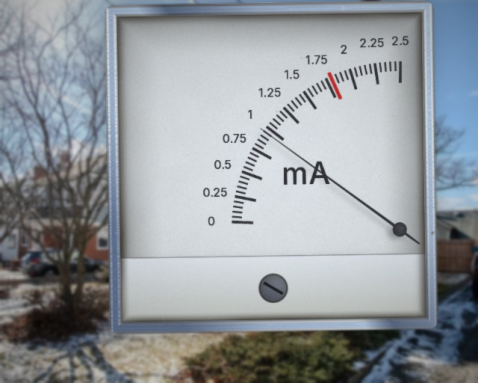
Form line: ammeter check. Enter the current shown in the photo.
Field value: 0.95 mA
